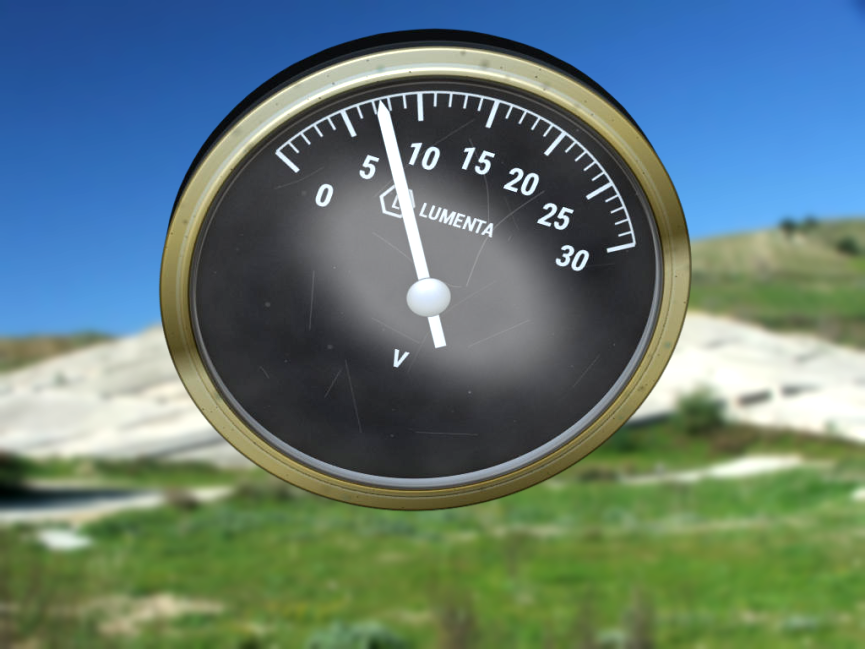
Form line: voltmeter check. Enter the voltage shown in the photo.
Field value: 7.5 V
